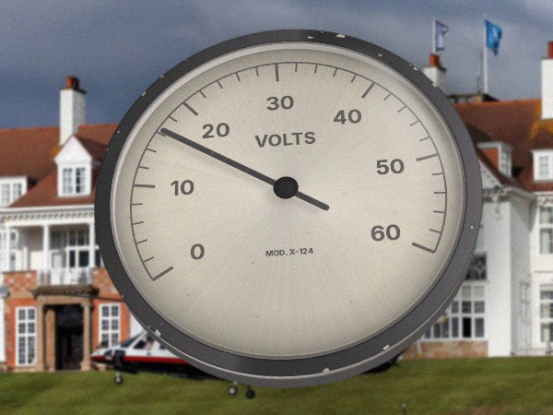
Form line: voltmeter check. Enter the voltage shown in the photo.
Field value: 16 V
